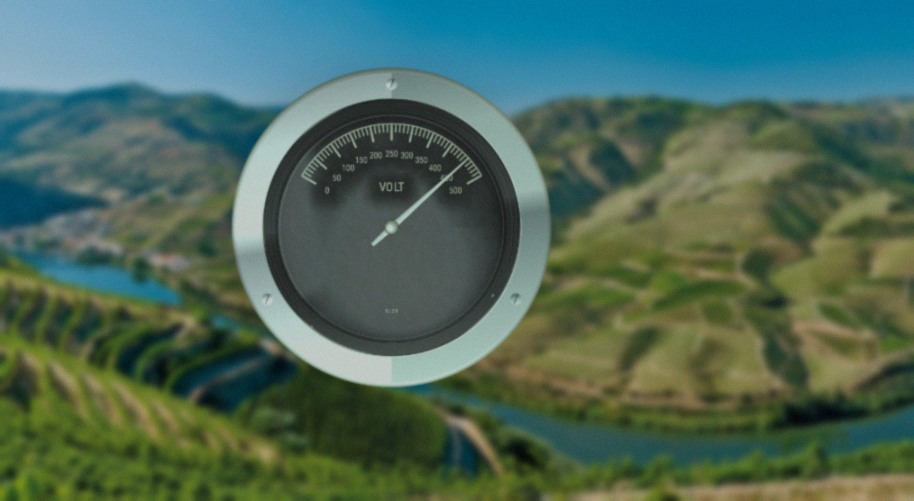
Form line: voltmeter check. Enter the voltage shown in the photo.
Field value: 450 V
